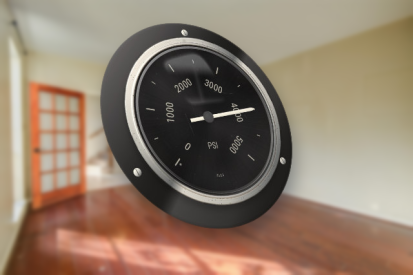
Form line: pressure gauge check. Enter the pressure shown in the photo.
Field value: 4000 psi
